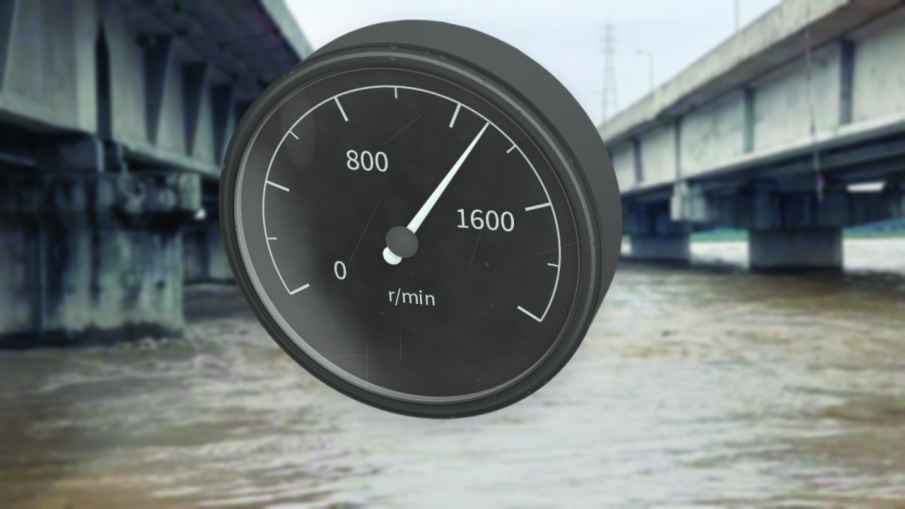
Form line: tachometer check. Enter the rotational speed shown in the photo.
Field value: 1300 rpm
